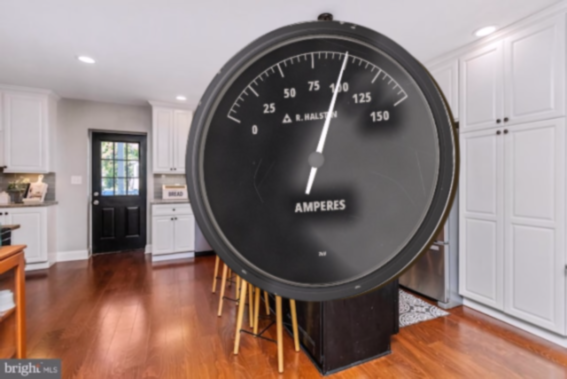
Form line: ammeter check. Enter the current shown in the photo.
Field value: 100 A
